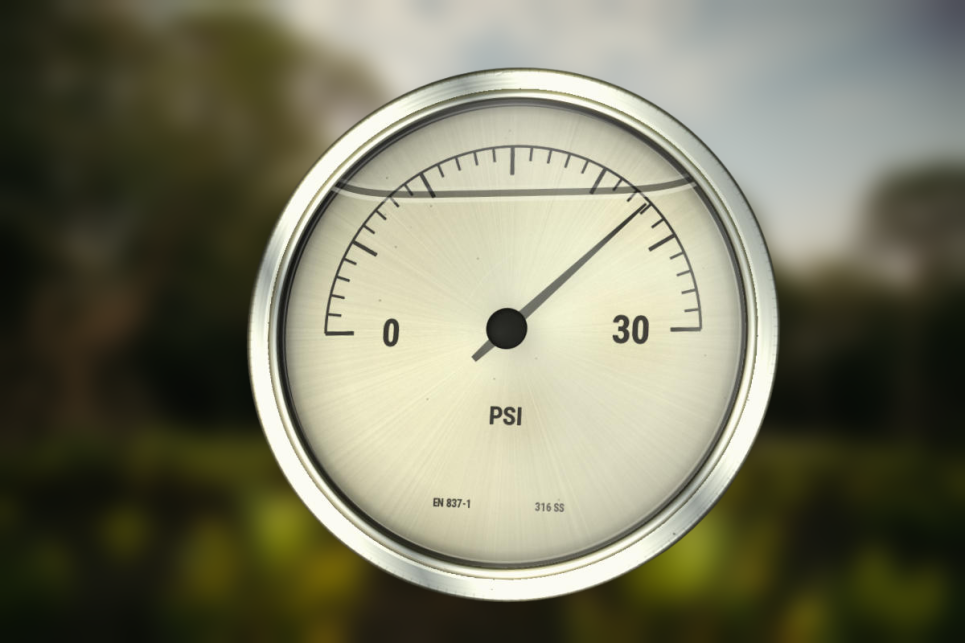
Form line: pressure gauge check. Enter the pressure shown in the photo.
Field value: 23 psi
